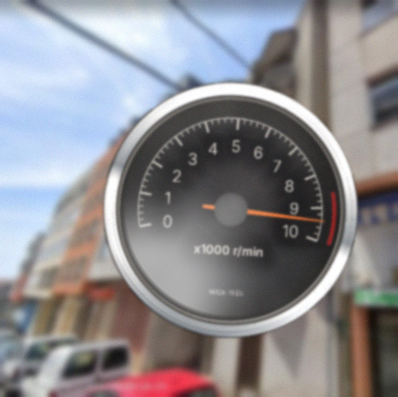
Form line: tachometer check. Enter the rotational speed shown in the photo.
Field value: 9400 rpm
